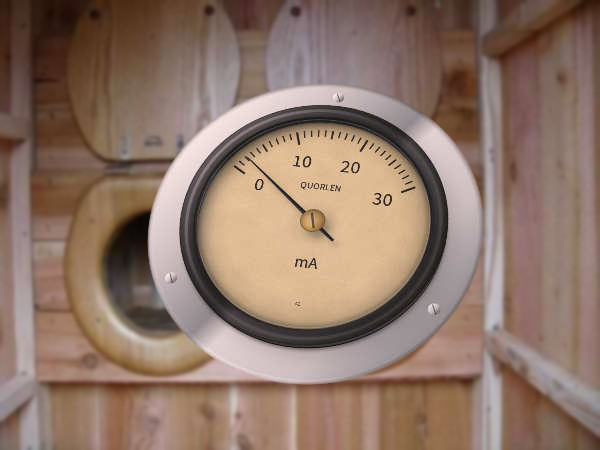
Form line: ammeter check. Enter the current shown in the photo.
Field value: 2 mA
